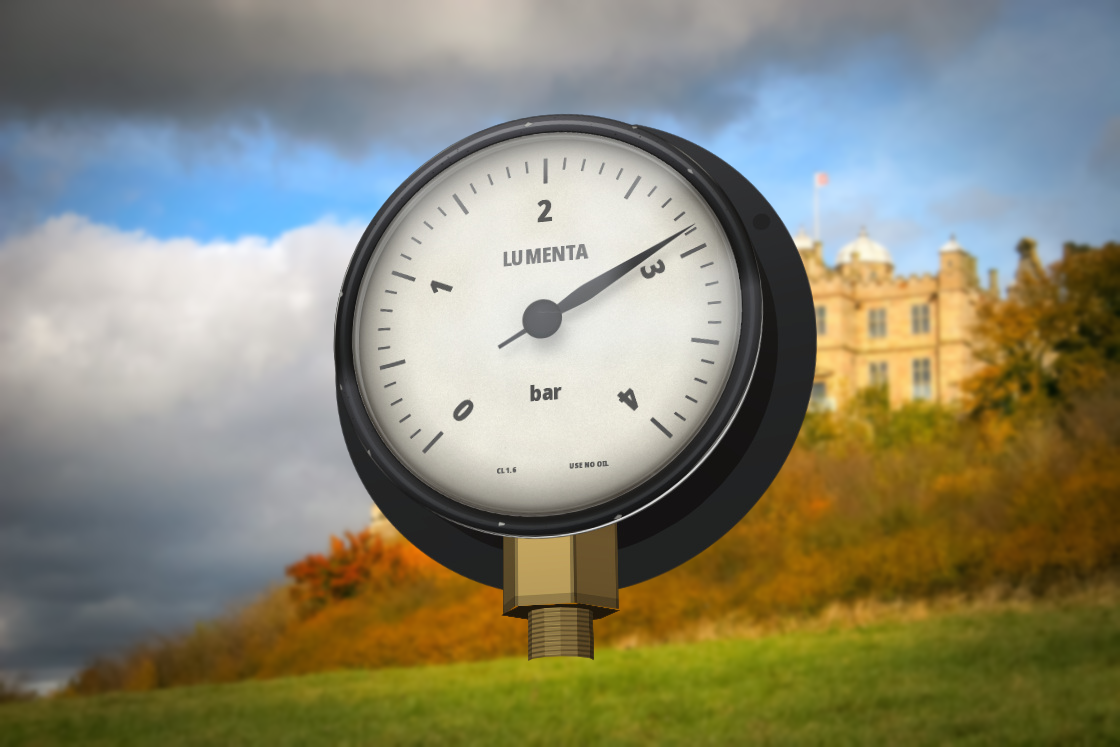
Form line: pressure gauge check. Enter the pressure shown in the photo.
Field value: 2.9 bar
